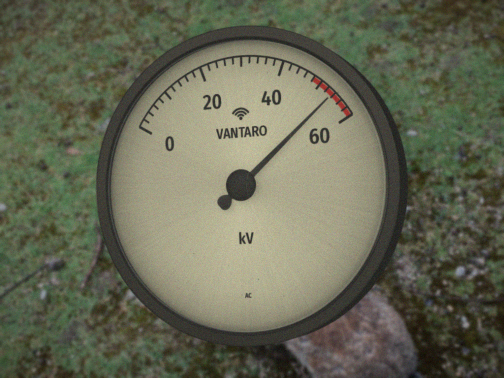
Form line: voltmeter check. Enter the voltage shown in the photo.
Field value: 54 kV
